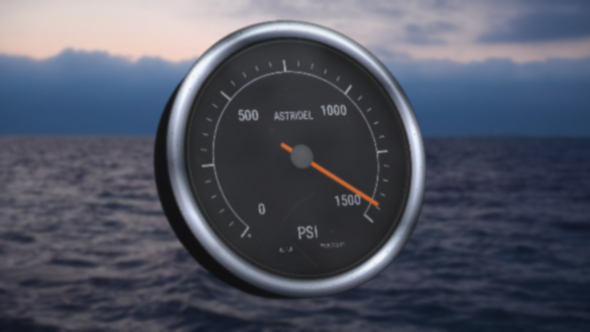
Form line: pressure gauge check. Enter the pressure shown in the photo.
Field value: 1450 psi
